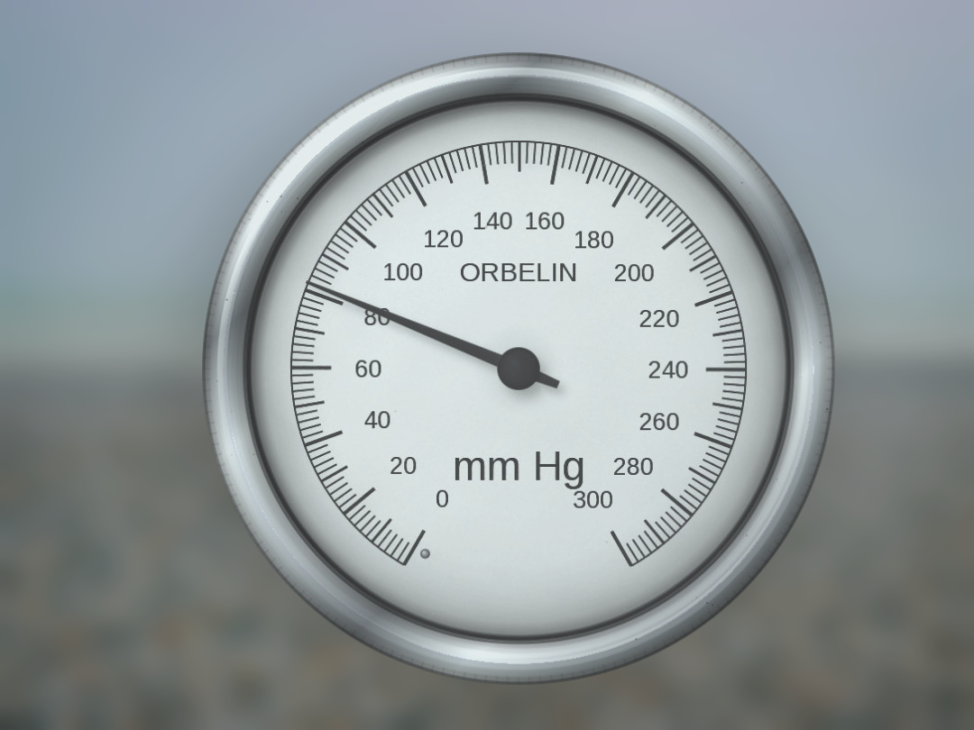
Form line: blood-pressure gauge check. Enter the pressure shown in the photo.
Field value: 82 mmHg
